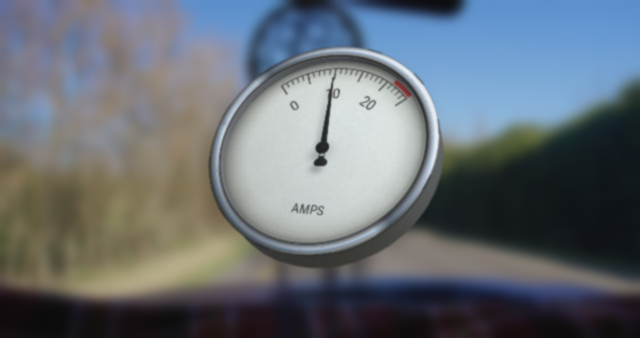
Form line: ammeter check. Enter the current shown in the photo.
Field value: 10 A
